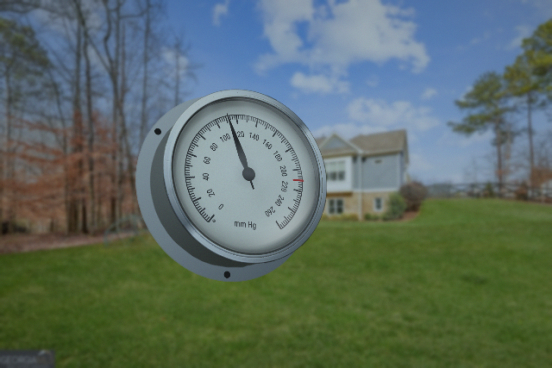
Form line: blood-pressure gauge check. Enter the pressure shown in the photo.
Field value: 110 mmHg
